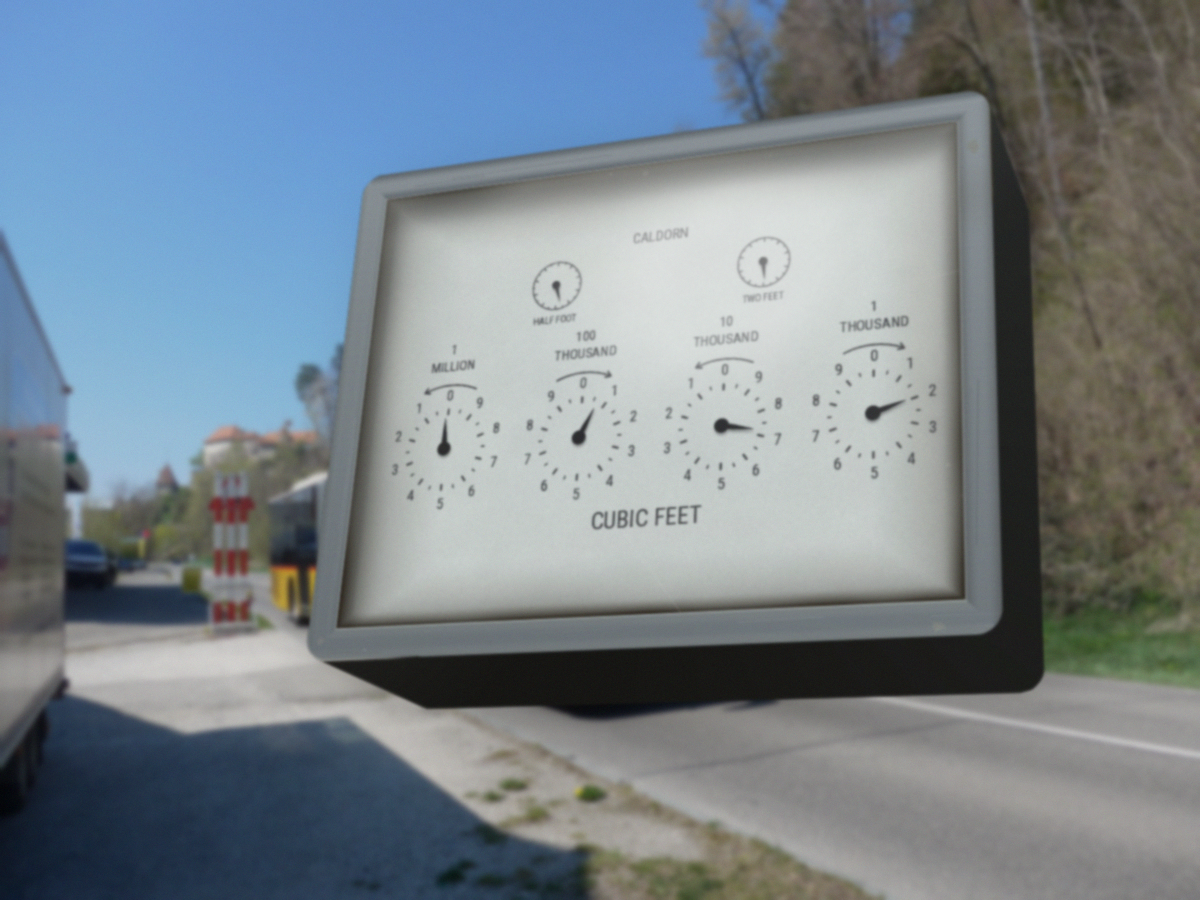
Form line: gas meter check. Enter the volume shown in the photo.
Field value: 7200 ft³
